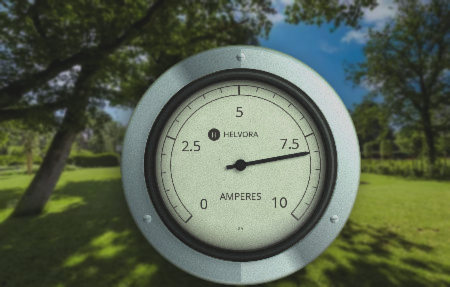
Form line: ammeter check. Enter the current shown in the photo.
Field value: 8 A
